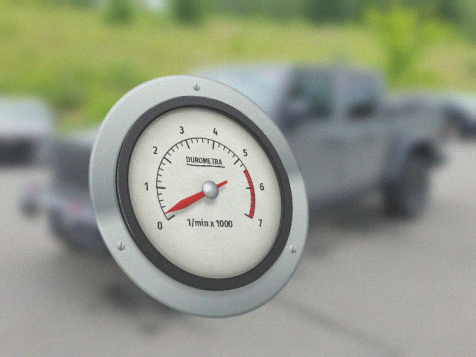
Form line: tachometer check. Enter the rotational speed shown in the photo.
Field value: 200 rpm
